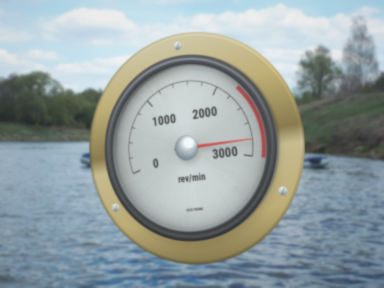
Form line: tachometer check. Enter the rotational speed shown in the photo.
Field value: 2800 rpm
